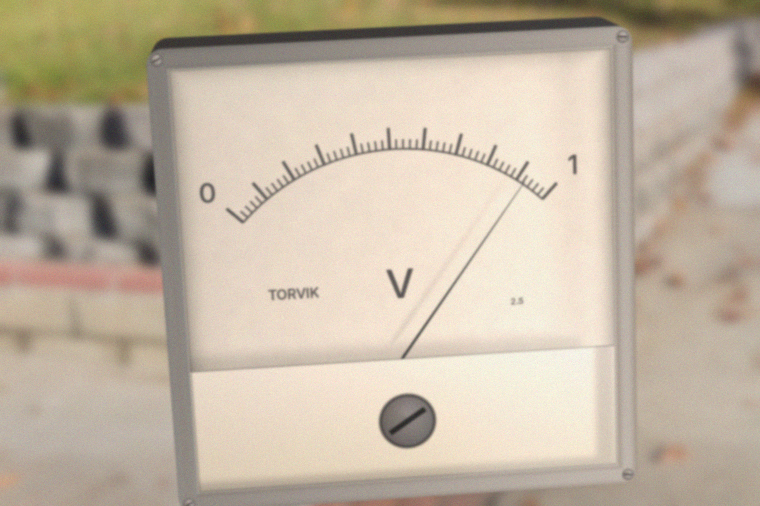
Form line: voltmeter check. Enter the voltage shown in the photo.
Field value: 0.92 V
